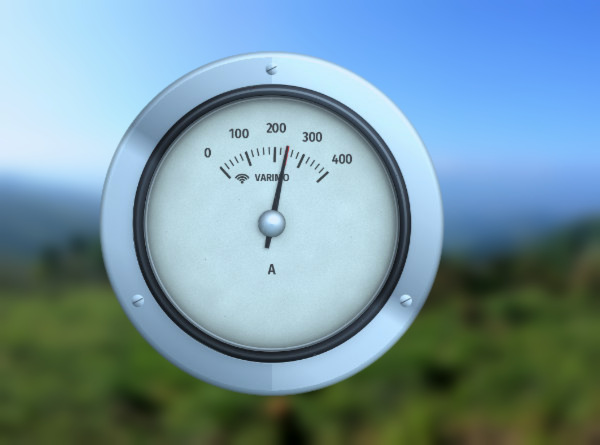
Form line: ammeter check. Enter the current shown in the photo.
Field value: 240 A
